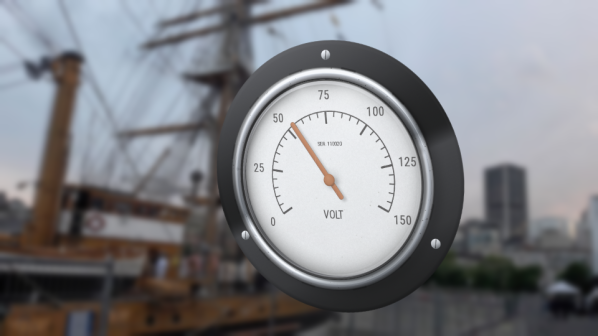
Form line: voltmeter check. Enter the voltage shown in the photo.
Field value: 55 V
